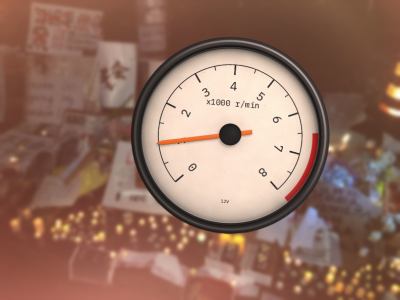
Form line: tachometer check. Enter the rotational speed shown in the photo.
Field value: 1000 rpm
